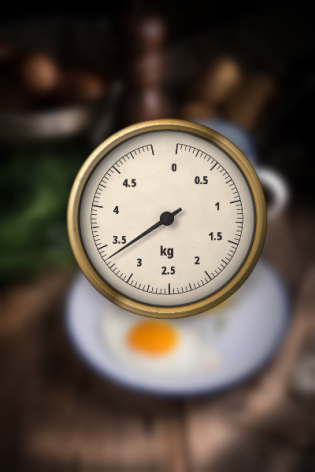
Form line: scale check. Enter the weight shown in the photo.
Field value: 3.35 kg
